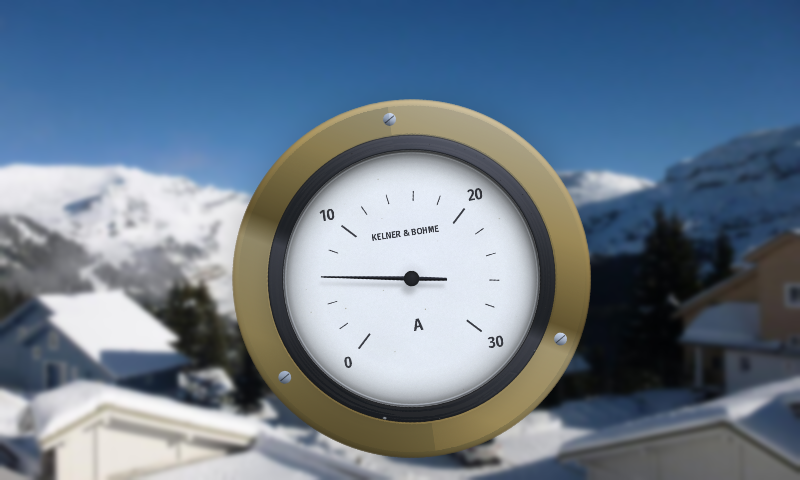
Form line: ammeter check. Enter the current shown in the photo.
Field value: 6 A
